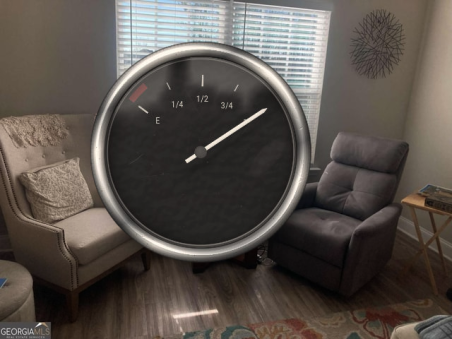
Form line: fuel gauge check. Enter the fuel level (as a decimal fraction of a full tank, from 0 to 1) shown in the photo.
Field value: 1
